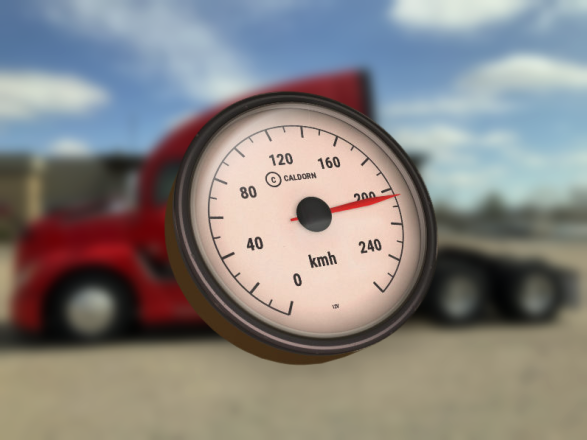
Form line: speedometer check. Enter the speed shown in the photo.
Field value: 205 km/h
